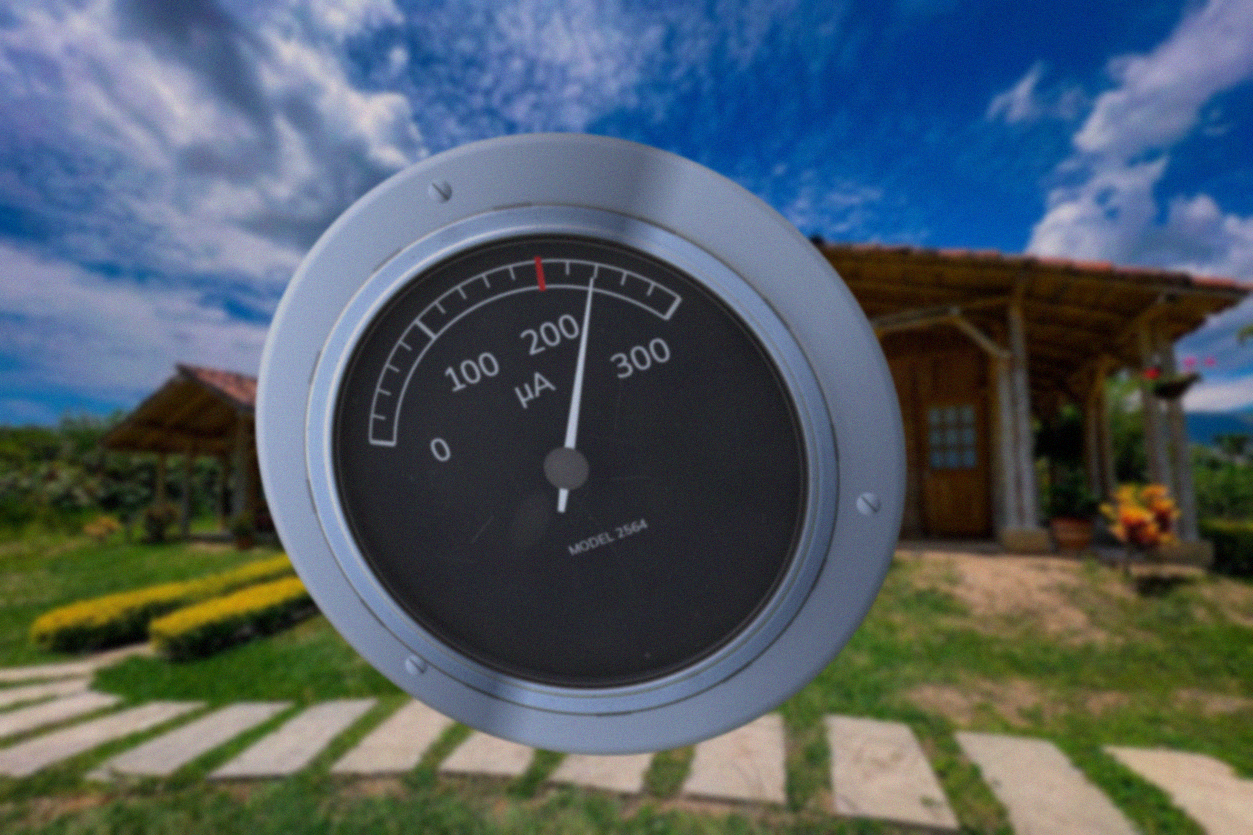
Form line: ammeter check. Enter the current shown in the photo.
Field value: 240 µA
